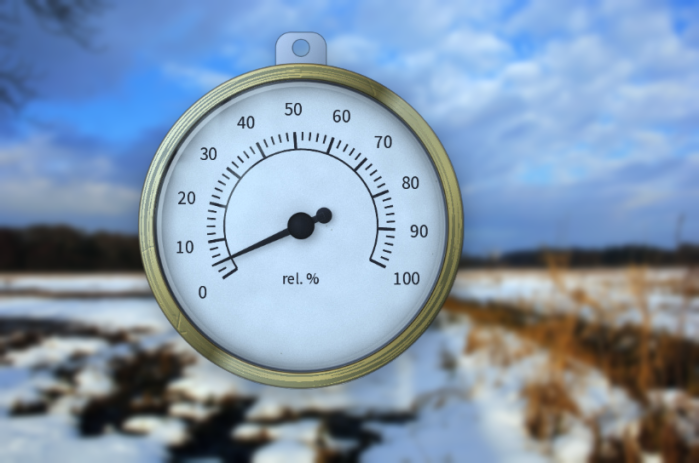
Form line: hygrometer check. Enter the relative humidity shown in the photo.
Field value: 4 %
